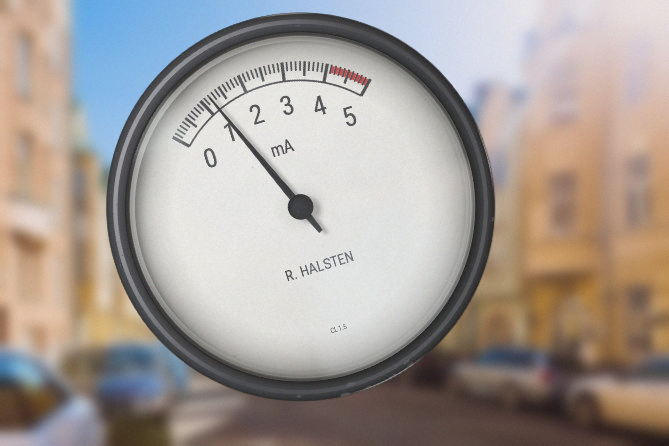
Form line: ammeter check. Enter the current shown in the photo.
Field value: 1.2 mA
